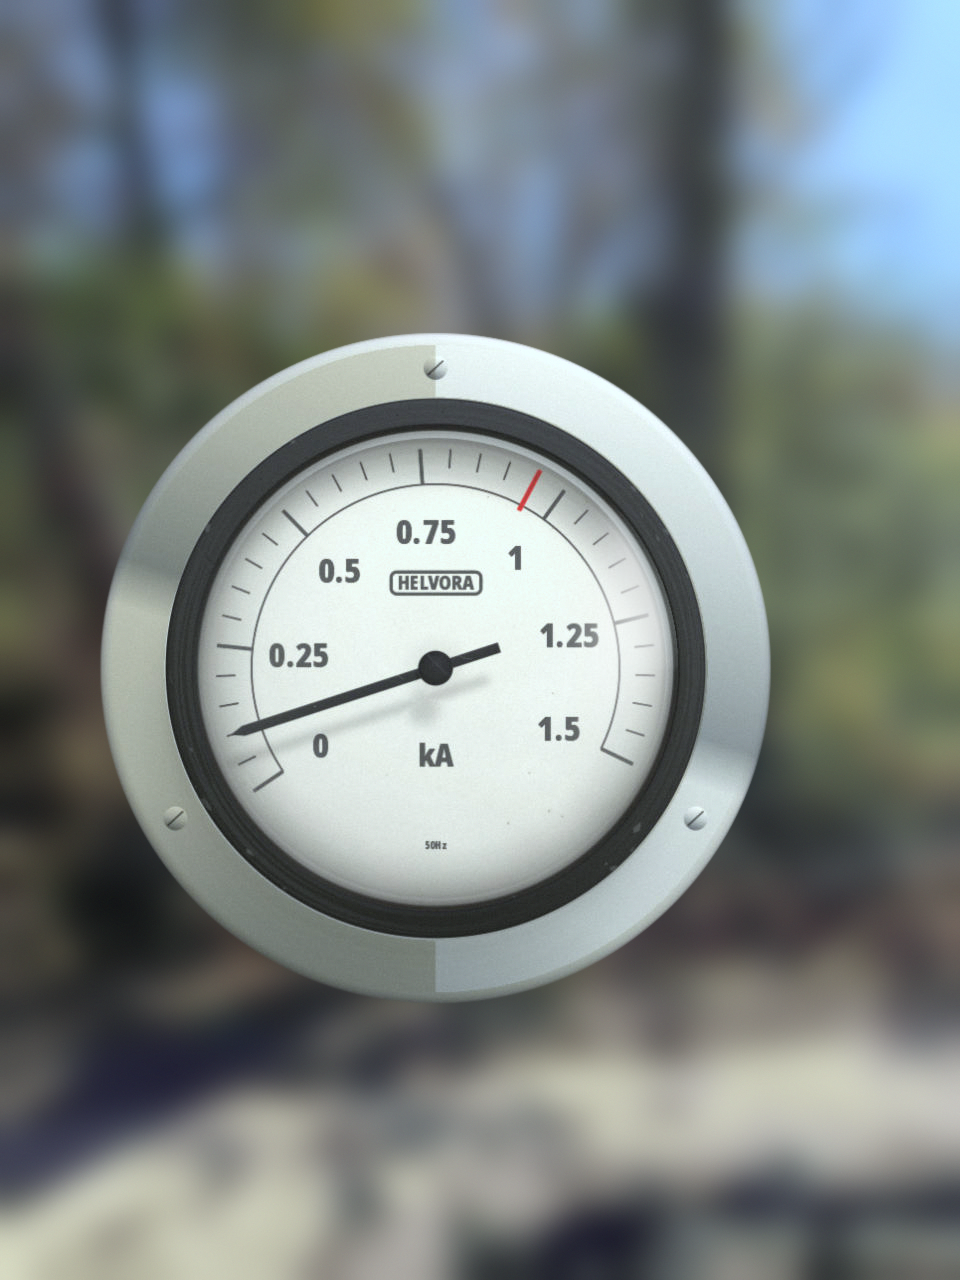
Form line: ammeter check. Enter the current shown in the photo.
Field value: 0.1 kA
